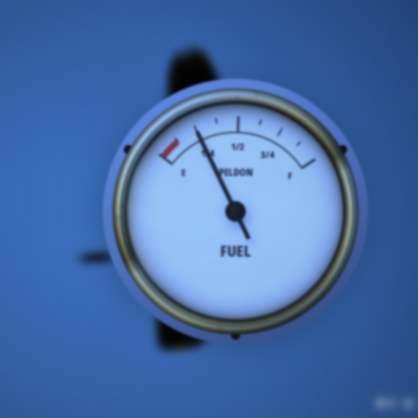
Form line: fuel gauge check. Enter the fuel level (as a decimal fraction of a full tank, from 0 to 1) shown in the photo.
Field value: 0.25
